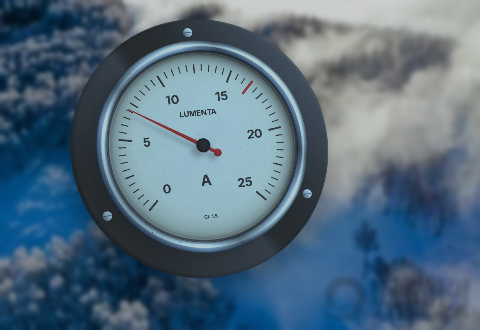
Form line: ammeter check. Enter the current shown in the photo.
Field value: 7 A
